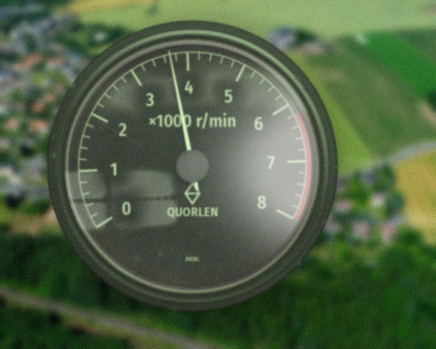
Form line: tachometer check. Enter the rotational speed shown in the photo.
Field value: 3700 rpm
